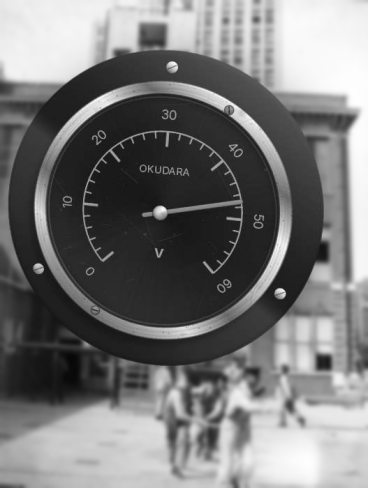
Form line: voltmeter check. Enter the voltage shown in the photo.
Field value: 47 V
